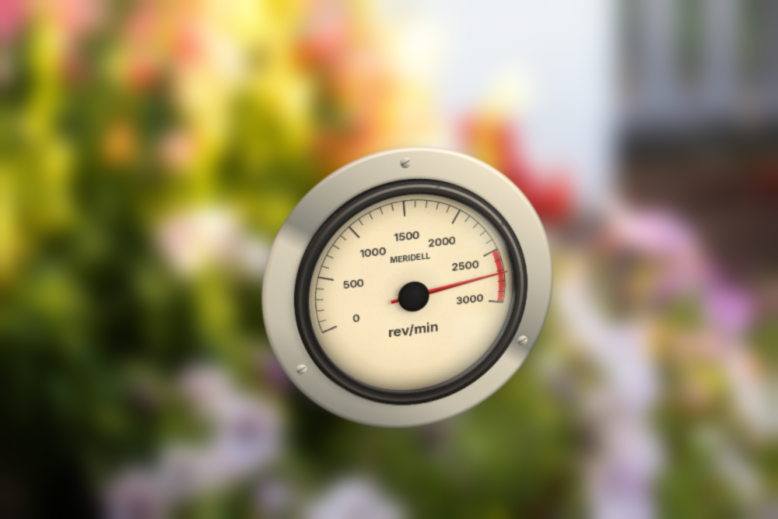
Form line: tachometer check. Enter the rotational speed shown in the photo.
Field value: 2700 rpm
